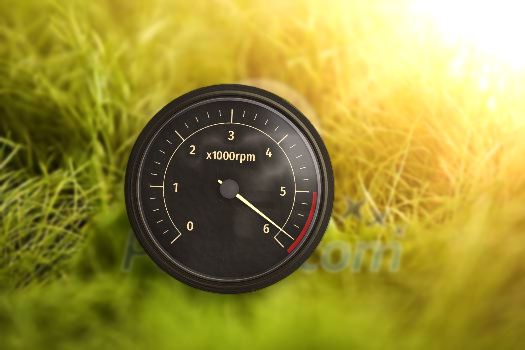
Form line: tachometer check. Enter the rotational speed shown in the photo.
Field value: 5800 rpm
